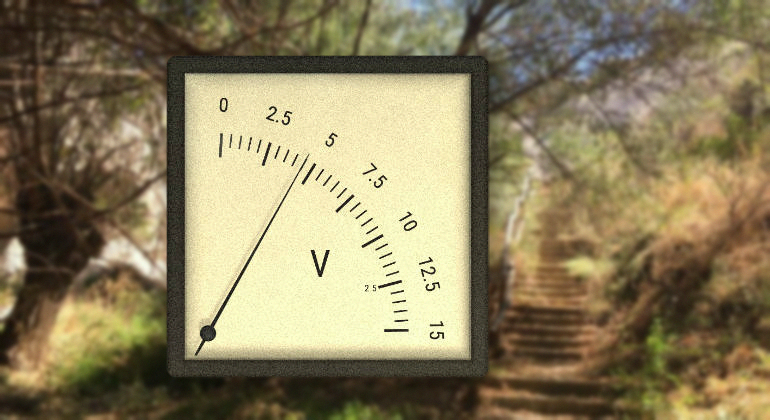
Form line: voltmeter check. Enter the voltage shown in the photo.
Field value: 4.5 V
